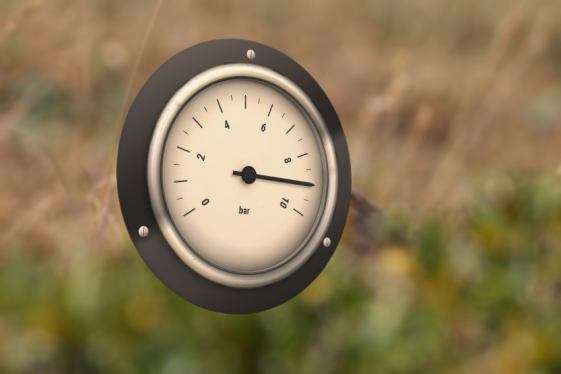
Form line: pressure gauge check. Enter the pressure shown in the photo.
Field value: 9 bar
